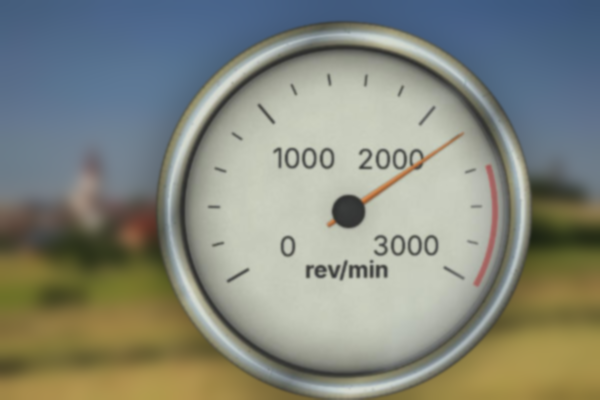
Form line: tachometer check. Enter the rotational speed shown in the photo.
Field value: 2200 rpm
